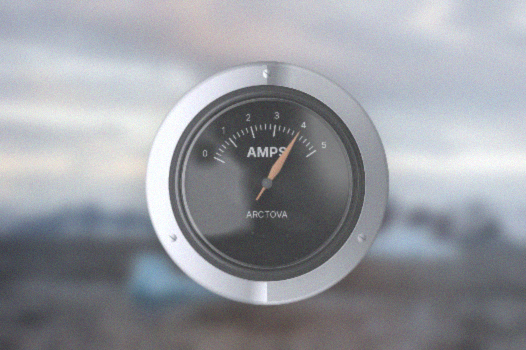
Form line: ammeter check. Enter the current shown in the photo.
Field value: 4 A
